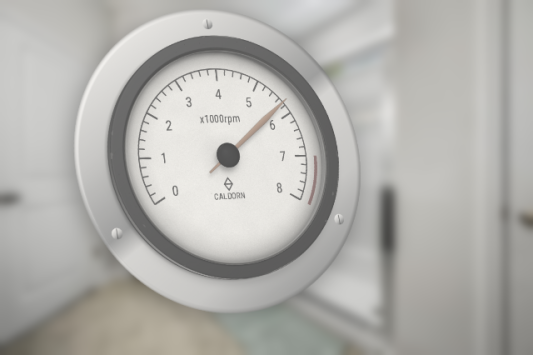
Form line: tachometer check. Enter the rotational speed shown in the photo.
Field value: 5700 rpm
